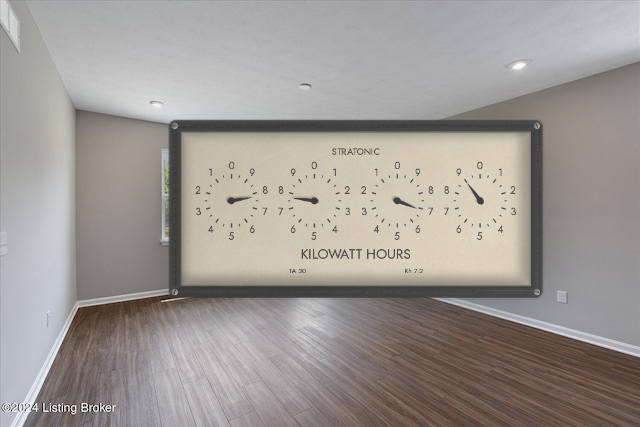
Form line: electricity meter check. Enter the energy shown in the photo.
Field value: 7769 kWh
